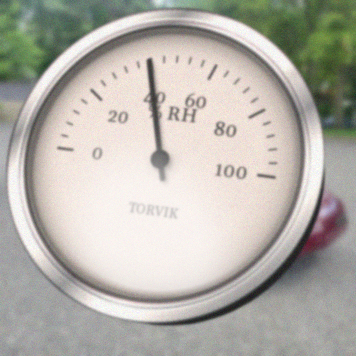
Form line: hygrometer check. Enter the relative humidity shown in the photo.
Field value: 40 %
